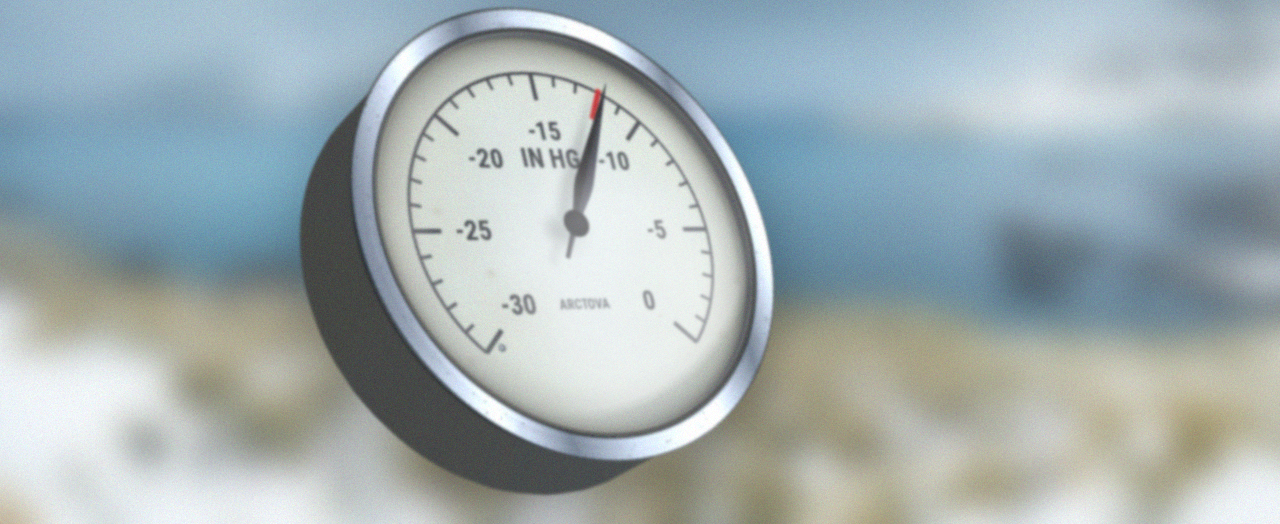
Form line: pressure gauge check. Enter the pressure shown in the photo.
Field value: -12 inHg
